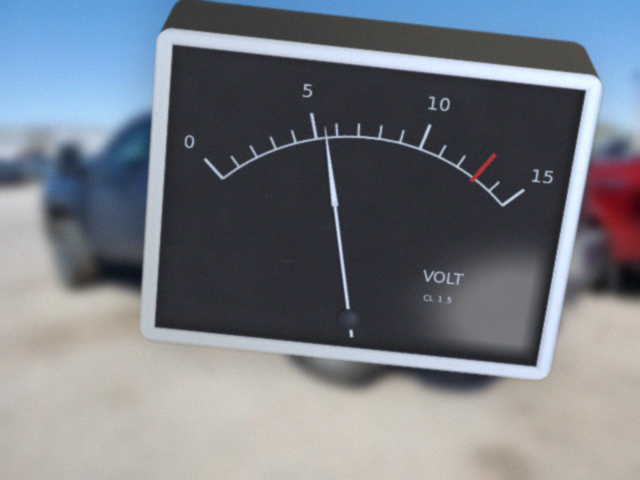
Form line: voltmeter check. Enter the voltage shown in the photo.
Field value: 5.5 V
